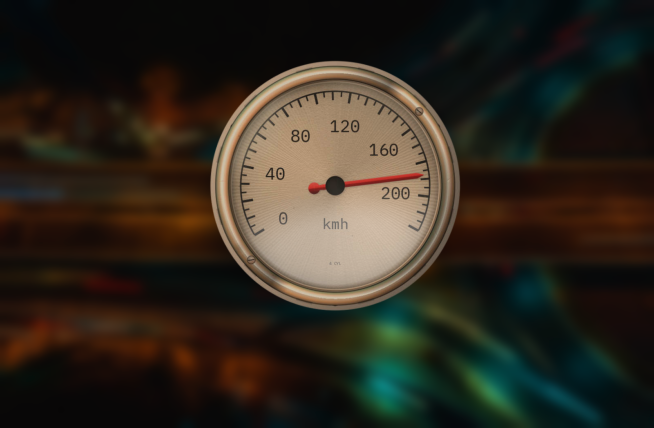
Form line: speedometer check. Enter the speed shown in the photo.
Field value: 187.5 km/h
